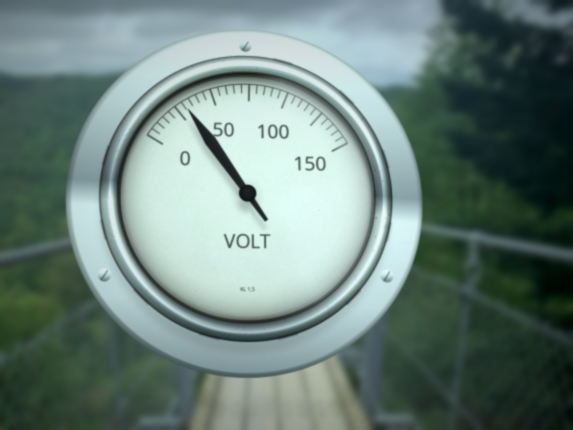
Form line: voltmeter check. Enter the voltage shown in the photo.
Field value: 30 V
